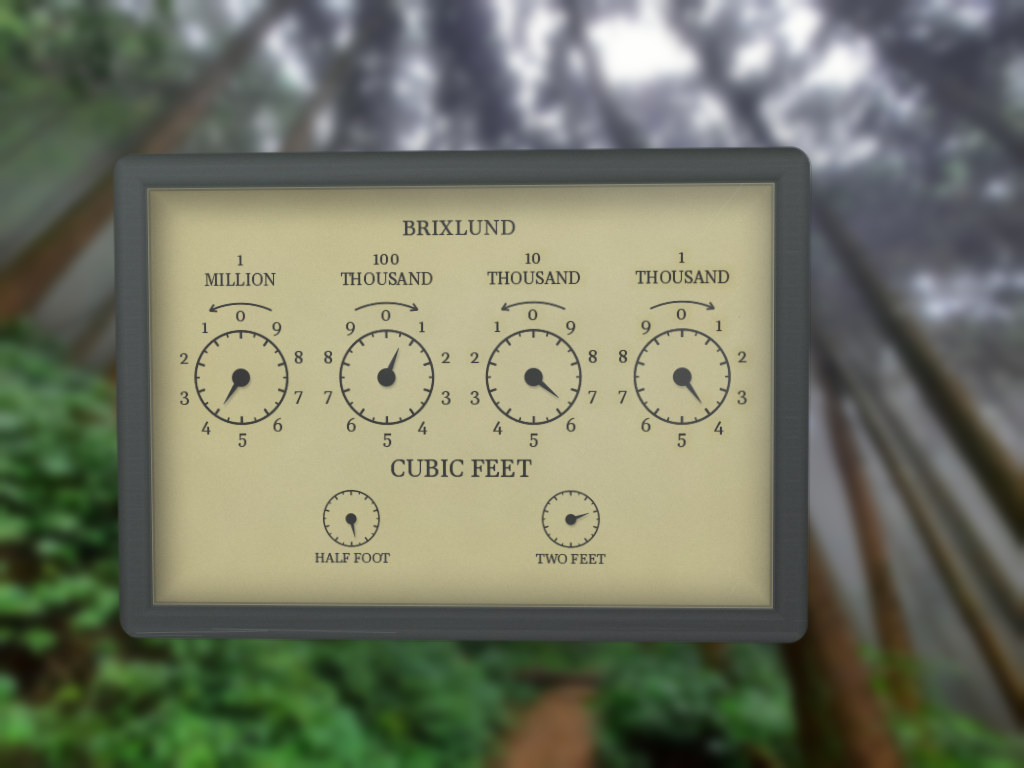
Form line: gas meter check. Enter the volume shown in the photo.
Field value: 406400 ft³
